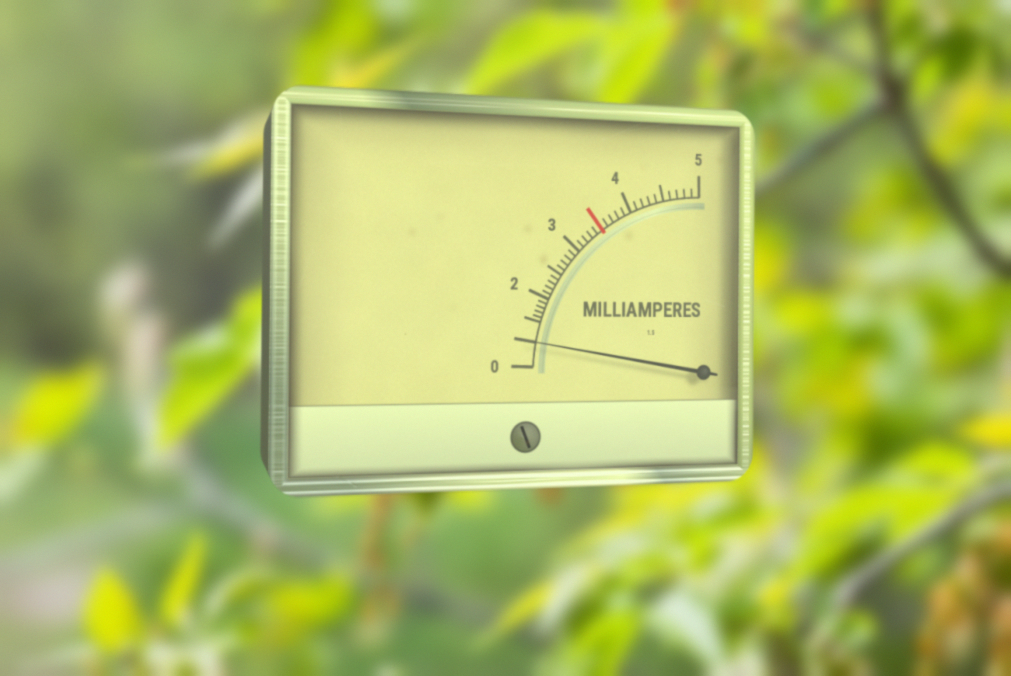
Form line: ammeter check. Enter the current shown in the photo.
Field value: 1 mA
